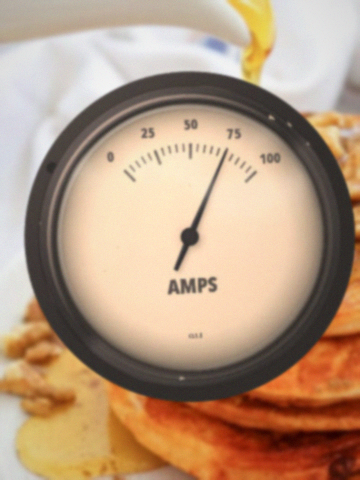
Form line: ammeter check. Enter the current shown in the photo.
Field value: 75 A
